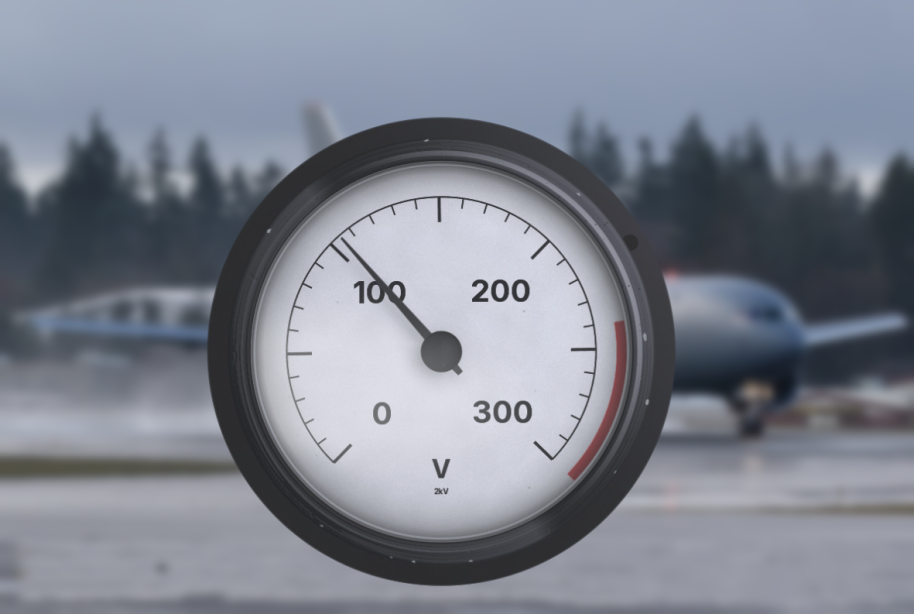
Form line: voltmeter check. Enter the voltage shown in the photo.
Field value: 105 V
